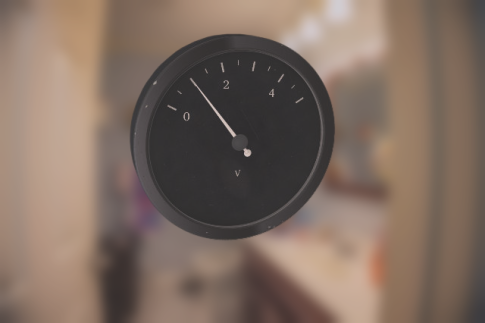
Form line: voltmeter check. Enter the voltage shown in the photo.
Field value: 1 V
